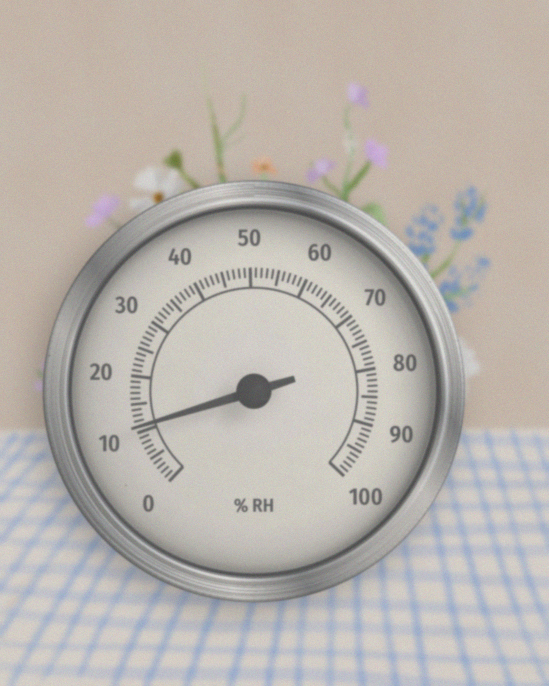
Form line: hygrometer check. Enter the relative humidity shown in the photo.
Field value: 11 %
